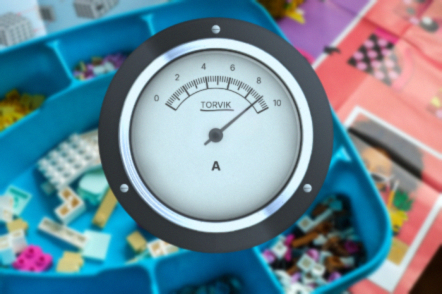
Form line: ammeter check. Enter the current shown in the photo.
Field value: 9 A
